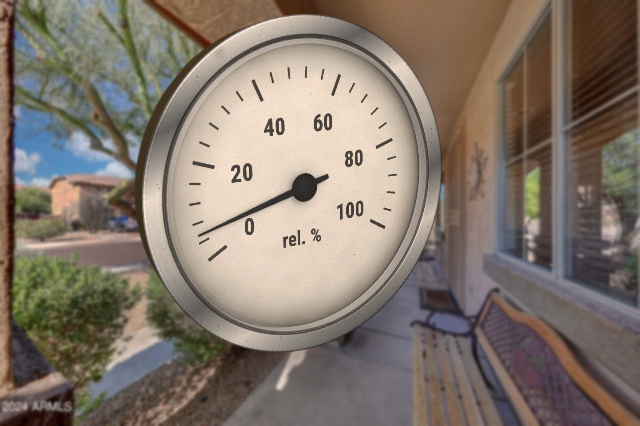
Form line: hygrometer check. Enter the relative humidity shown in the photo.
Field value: 6 %
